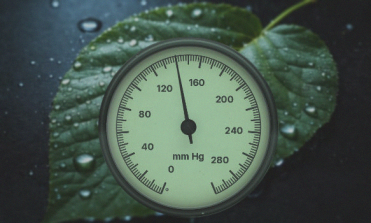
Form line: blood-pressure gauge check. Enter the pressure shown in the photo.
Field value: 140 mmHg
